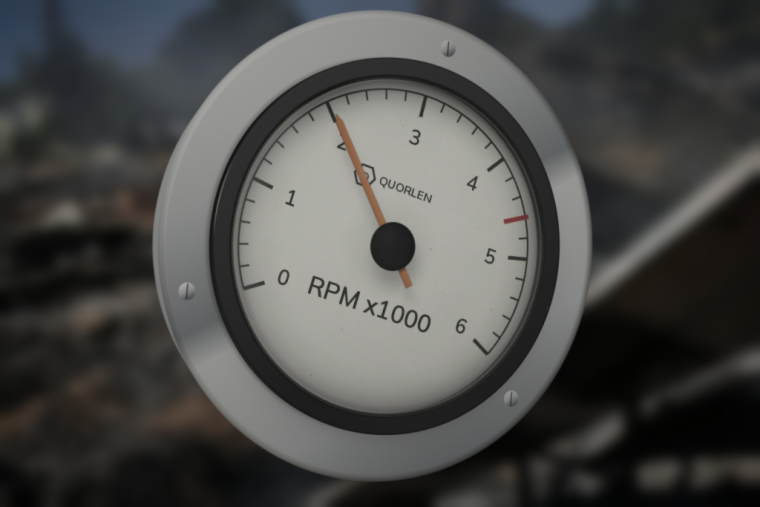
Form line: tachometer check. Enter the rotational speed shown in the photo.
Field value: 2000 rpm
